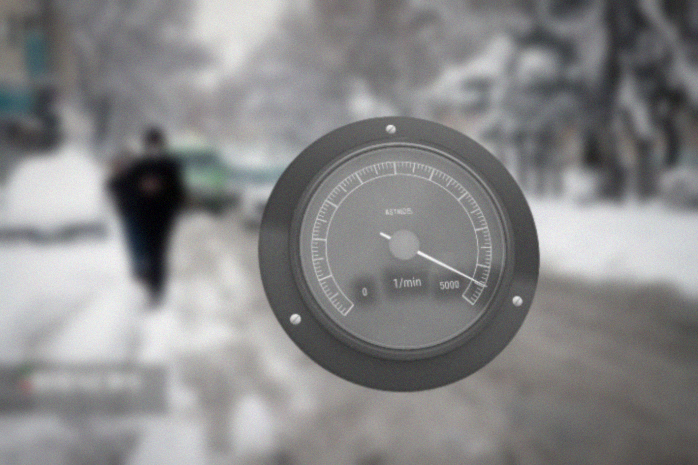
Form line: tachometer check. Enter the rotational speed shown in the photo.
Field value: 4750 rpm
